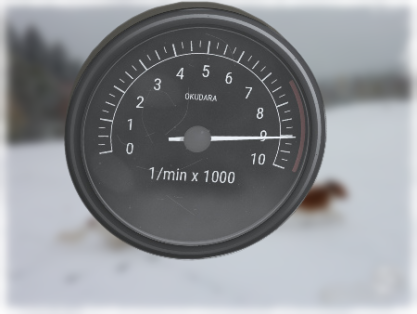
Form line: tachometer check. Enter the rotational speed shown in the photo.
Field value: 9000 rpm
